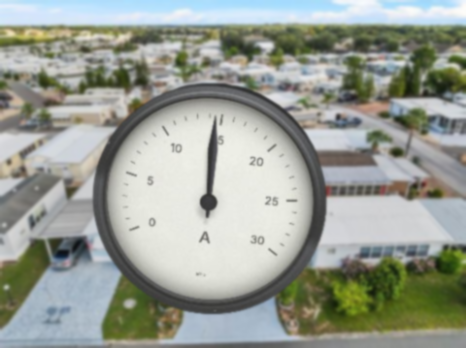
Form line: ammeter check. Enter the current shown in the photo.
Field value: 14.5 A
